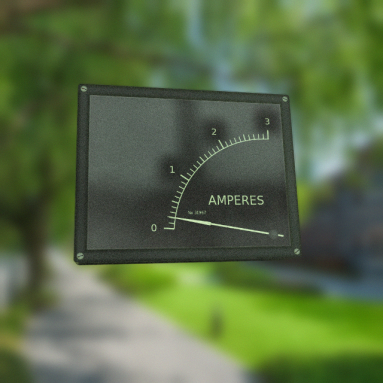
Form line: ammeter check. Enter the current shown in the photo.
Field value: 0.2 A
